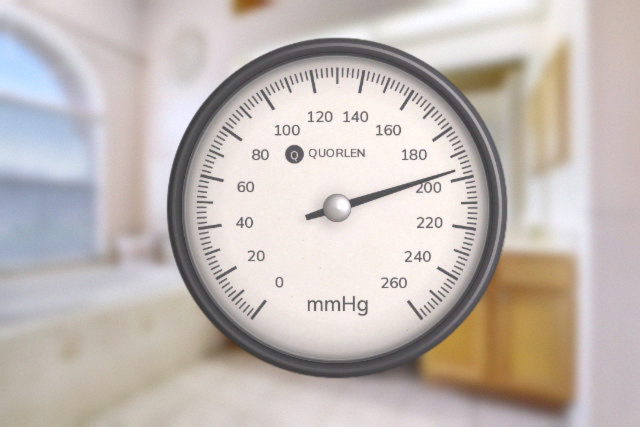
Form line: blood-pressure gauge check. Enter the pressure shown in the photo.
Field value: 196 mmHg
